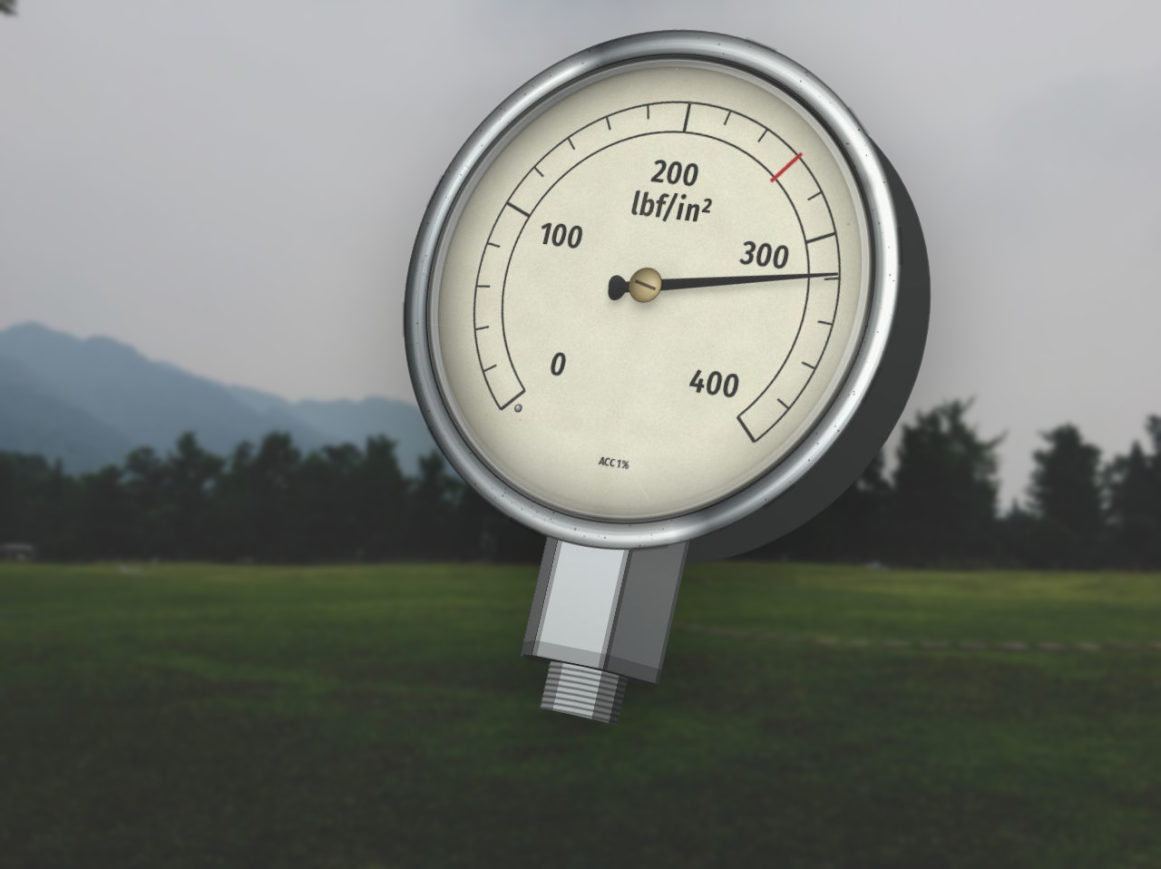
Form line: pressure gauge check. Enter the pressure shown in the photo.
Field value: 320 psi
